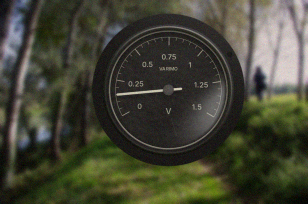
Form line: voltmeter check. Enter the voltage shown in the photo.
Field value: 0.15 V
